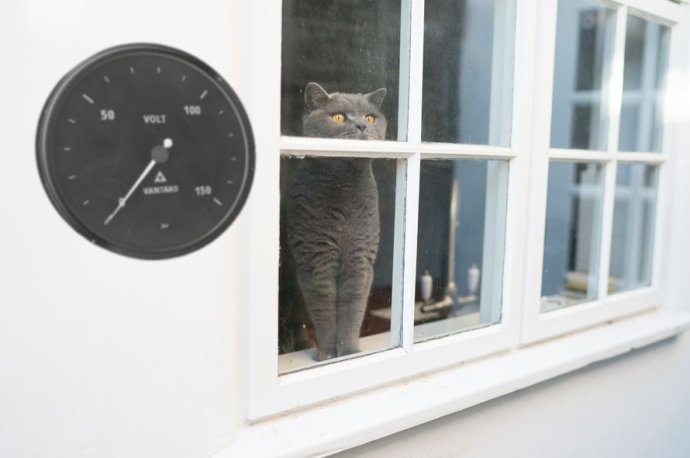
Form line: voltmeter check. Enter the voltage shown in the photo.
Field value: 0 V
